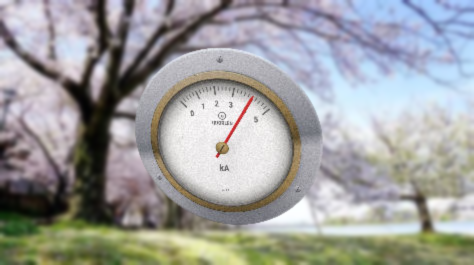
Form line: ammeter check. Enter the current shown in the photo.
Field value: 4 kA
